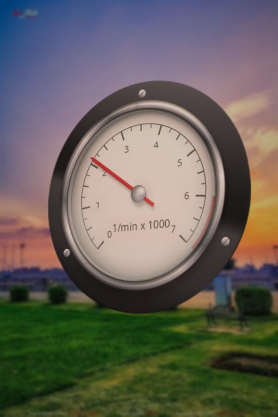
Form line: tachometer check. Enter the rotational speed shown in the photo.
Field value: 2125 rpm
